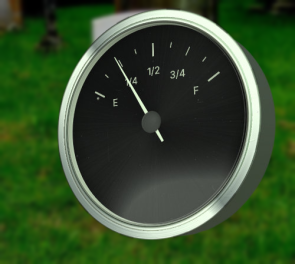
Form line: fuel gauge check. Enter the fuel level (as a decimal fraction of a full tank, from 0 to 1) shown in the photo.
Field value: 0.25
